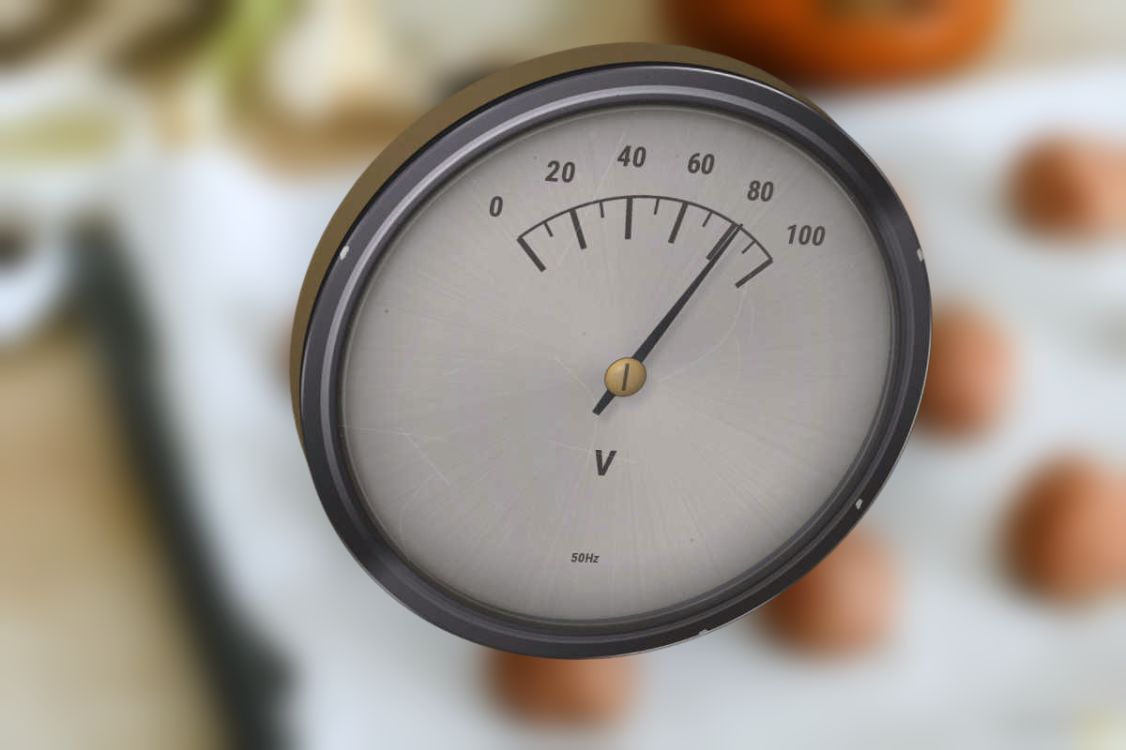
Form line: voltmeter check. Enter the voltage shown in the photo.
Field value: 80 V
